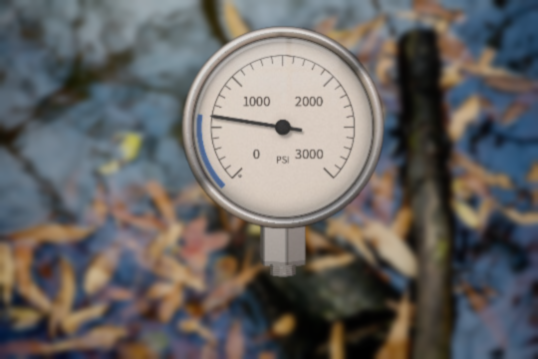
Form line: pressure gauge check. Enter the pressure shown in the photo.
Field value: 600 psi
